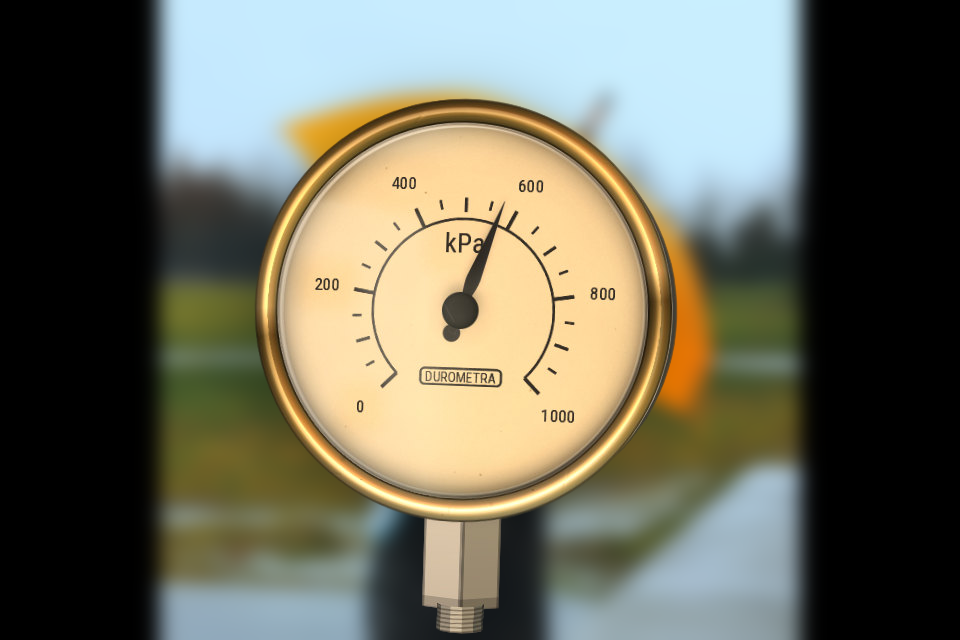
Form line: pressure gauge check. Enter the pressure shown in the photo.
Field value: 575 kPa
